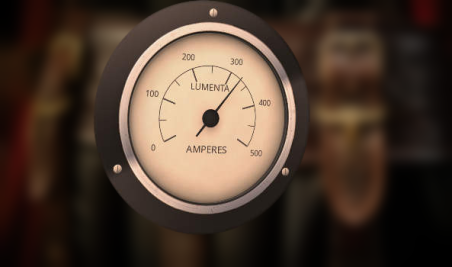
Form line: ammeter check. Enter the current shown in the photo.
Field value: 325 A
